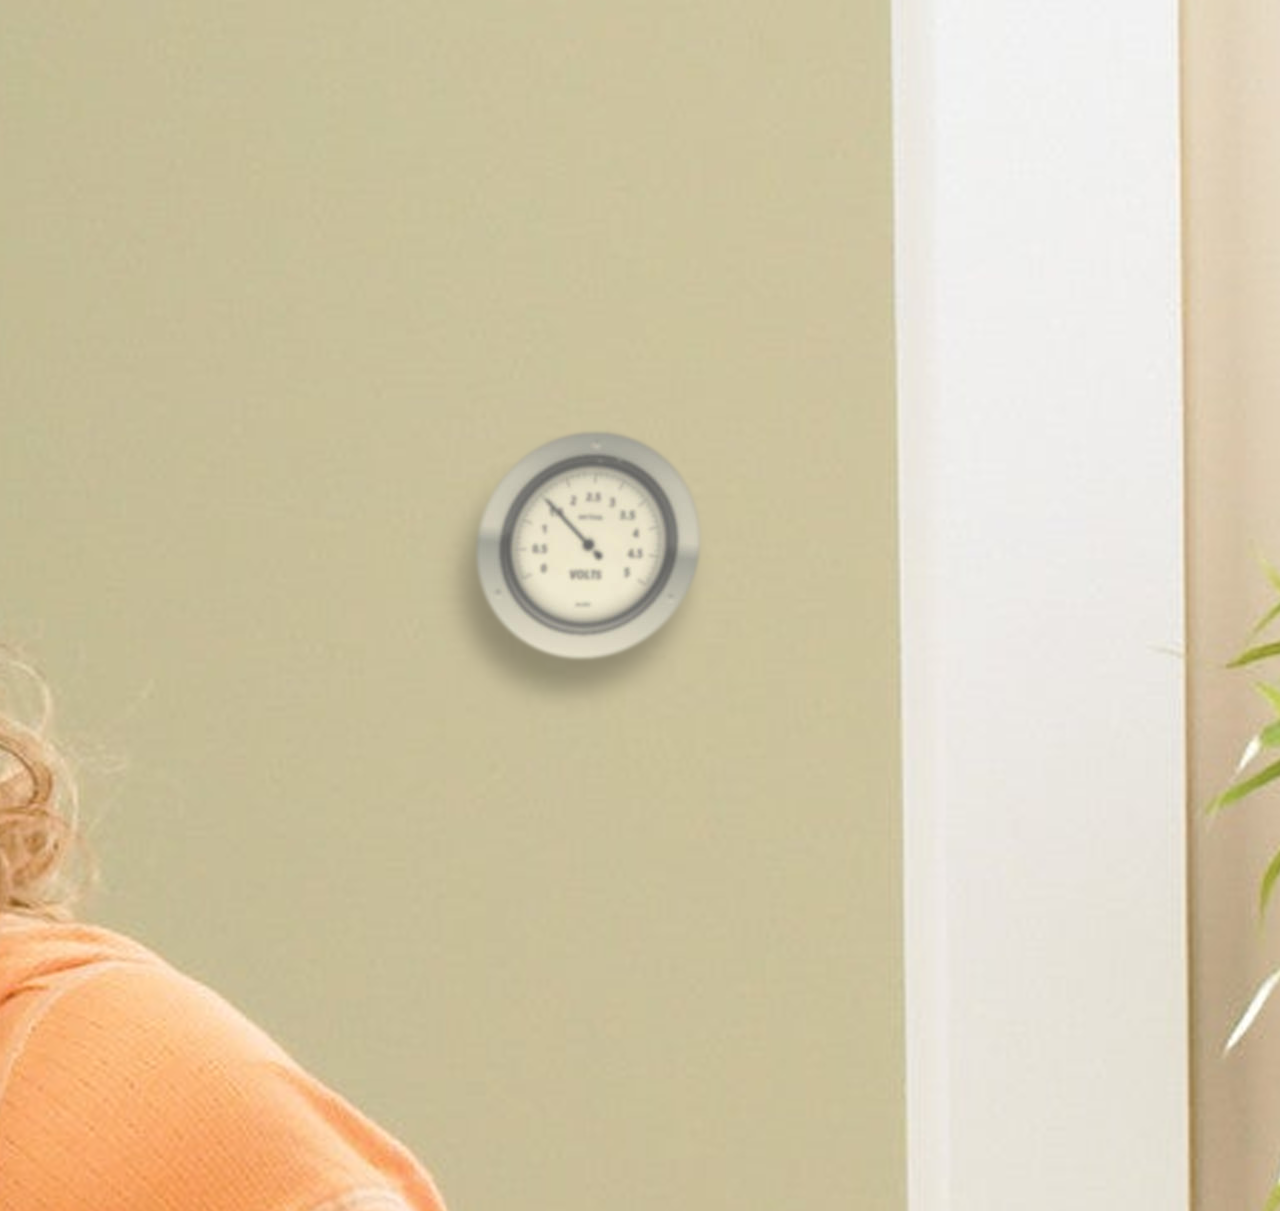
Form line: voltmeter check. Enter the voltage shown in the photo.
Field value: 1.5 V
